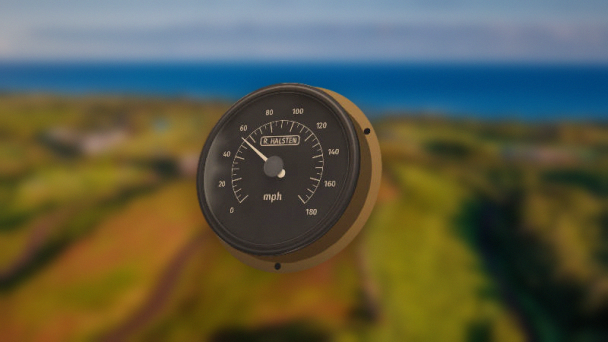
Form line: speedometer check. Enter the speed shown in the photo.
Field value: 55 mph
